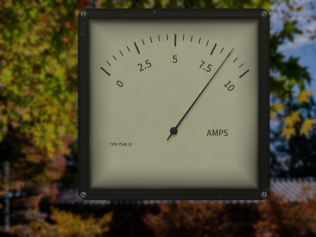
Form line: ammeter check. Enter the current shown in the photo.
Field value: 8.5 A
